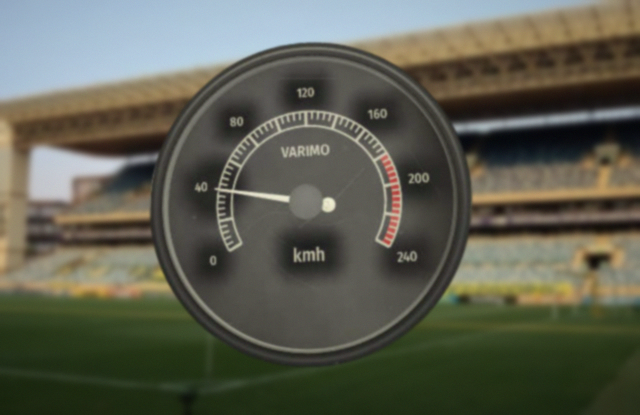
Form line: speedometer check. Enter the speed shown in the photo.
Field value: 40 km/h
